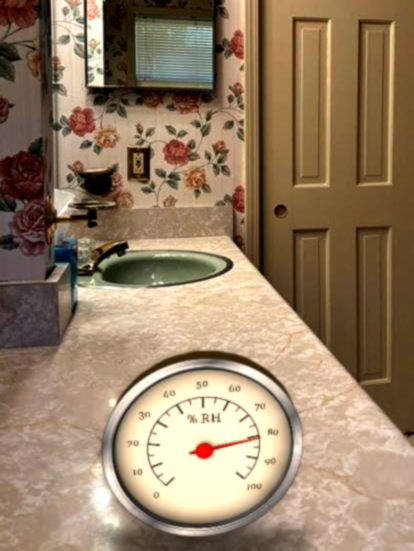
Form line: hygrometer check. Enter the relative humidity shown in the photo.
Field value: 80 %
